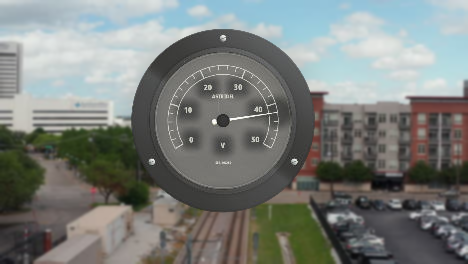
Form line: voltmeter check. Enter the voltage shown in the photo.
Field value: 42 V
